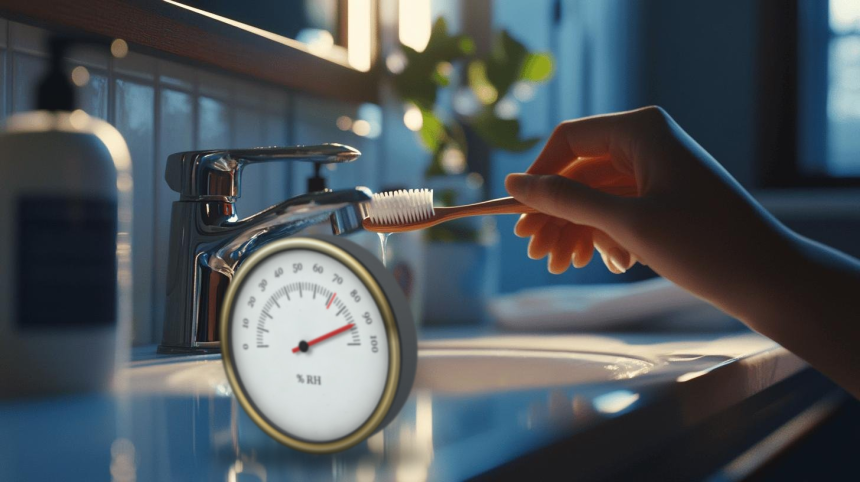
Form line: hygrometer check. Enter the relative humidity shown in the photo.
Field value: 90 %
